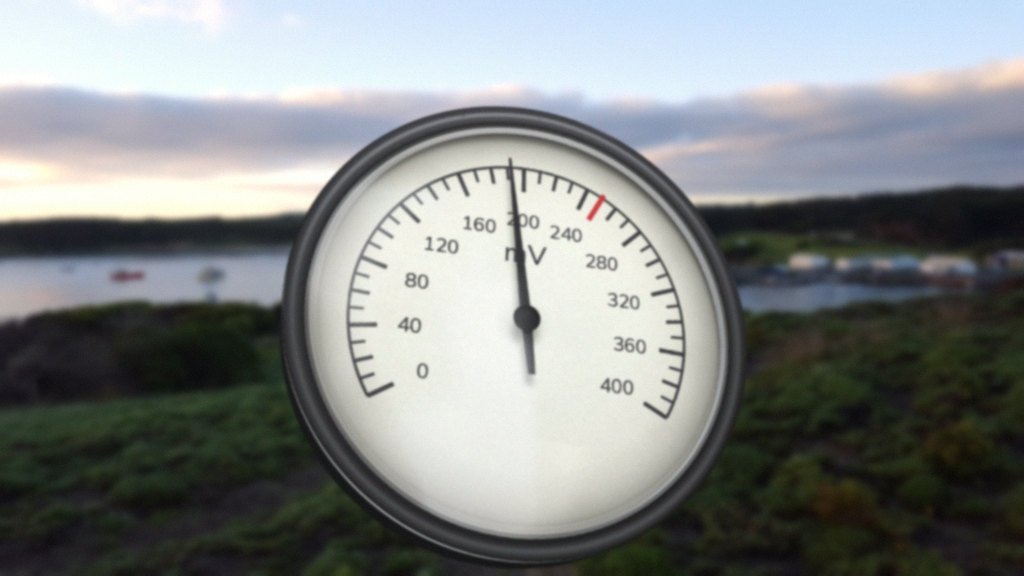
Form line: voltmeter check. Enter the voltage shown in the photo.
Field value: 190 mV
